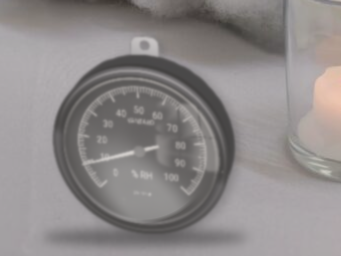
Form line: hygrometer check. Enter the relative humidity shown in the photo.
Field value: 10 %
